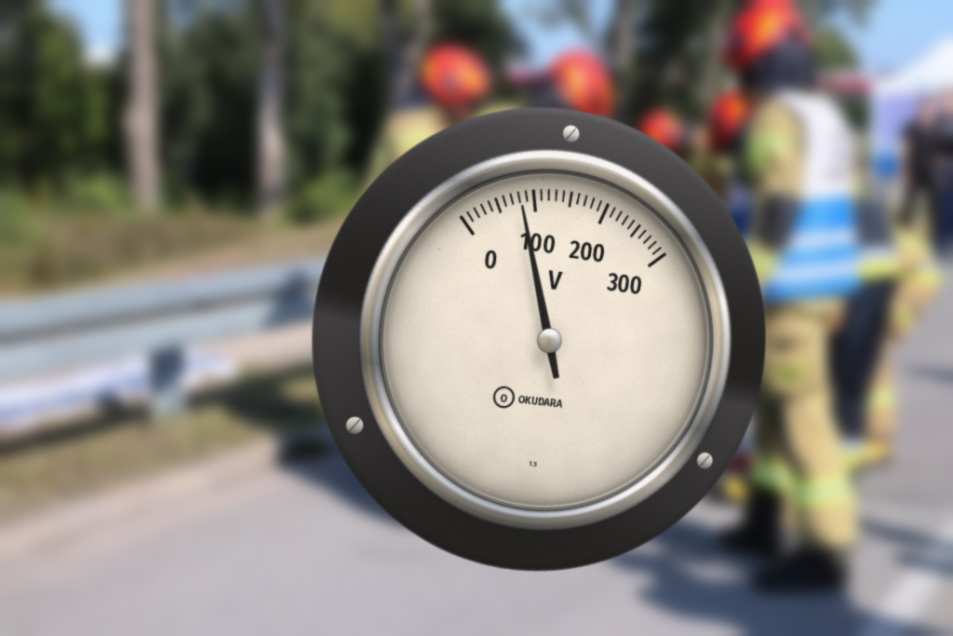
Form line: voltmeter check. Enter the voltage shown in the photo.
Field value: 80 V
